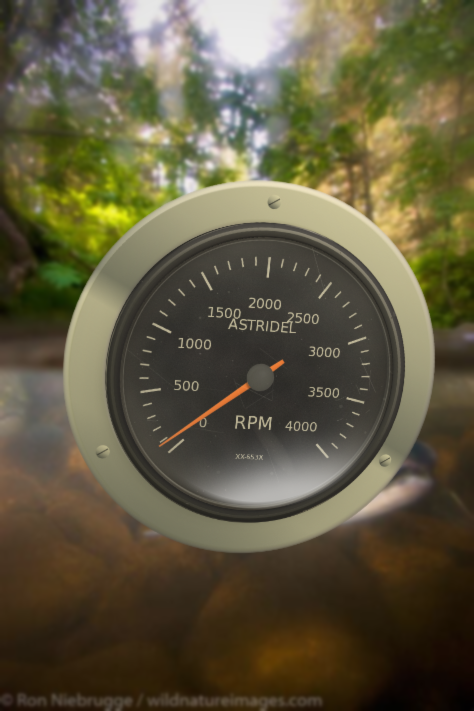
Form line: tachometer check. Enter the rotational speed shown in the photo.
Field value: 100 rpm
